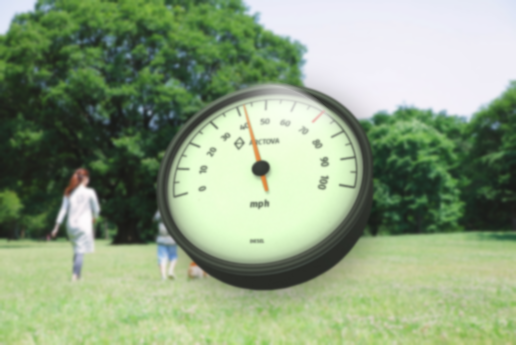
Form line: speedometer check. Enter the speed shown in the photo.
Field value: 42.5 mph
